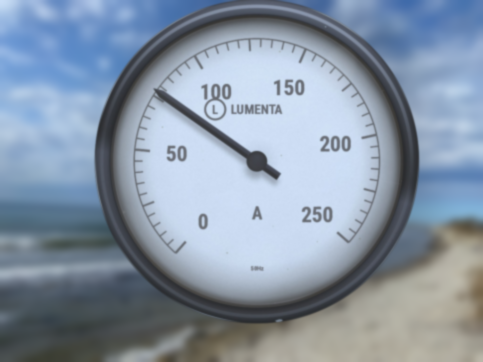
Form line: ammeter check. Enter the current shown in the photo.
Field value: 77.5 A
